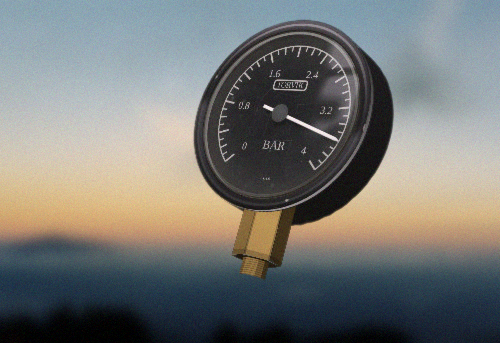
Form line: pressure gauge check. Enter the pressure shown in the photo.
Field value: 3.6 bar
